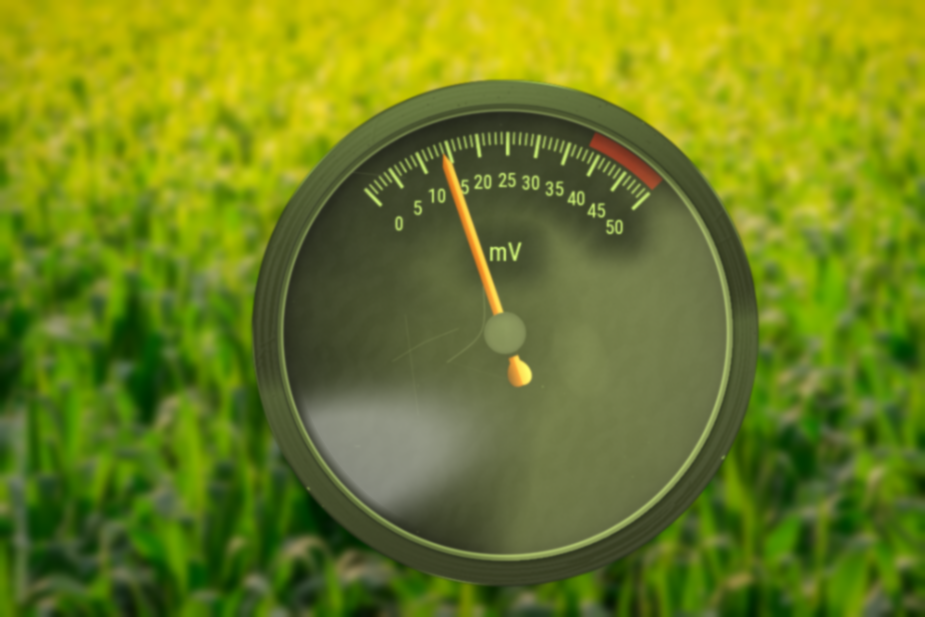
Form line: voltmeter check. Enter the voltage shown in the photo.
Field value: 14 mV
